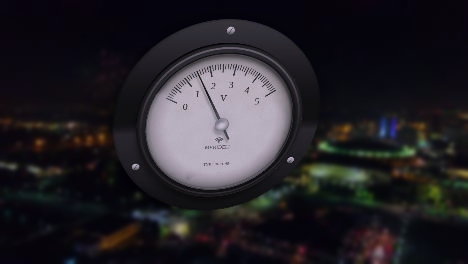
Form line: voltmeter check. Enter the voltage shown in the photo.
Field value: 1.5 V
